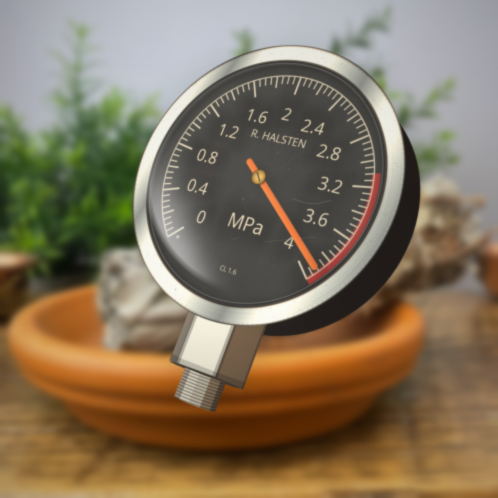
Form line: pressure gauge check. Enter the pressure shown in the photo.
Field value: 3.9 MPa
